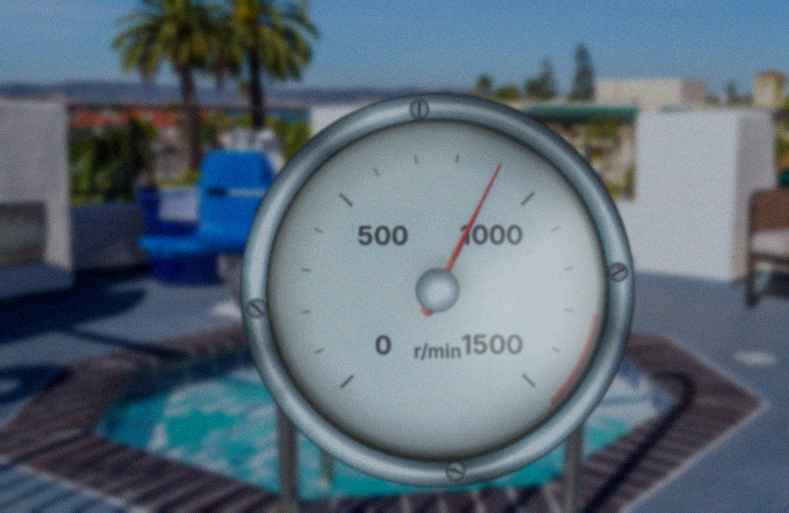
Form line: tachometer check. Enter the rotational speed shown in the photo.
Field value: 900 rpm
